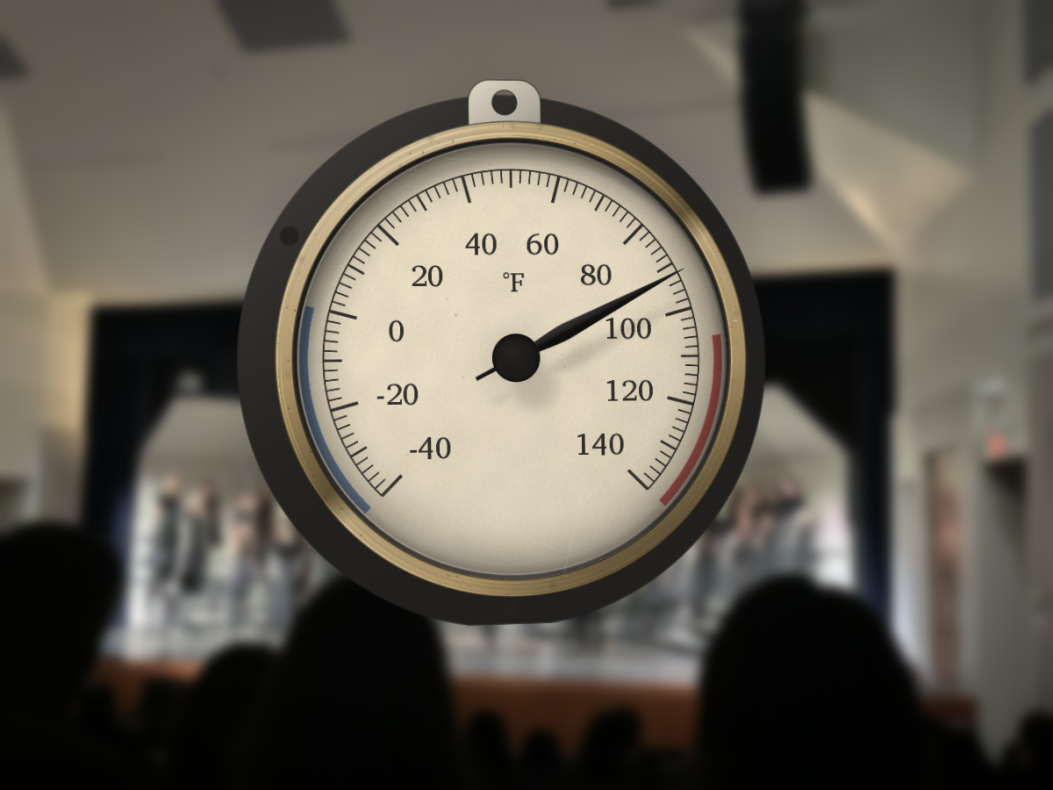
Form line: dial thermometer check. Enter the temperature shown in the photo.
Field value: 92 °F
